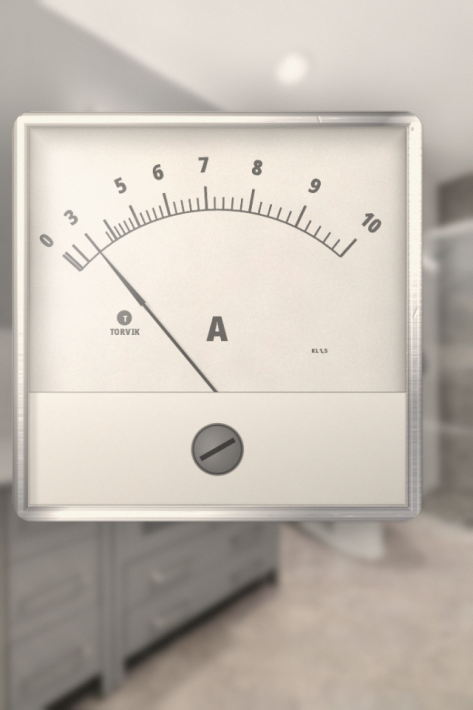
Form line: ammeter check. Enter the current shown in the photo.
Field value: 3 A
